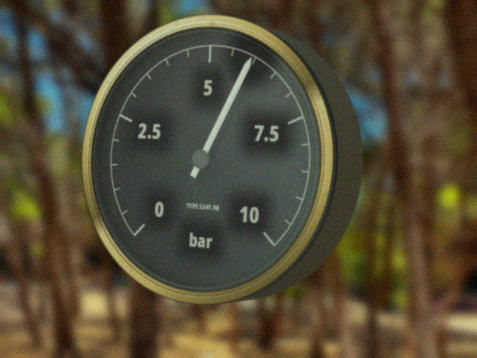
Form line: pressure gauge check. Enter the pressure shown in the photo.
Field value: 6 bar
